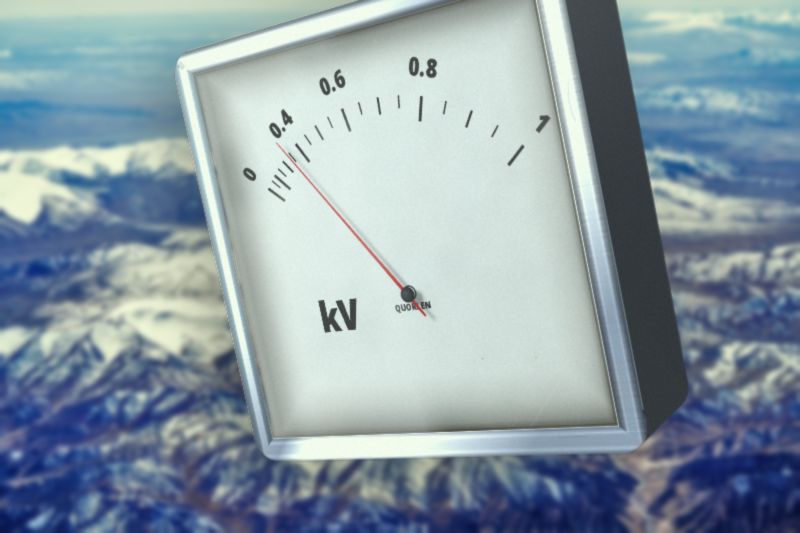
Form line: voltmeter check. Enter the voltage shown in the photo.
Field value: 0.35 kV
